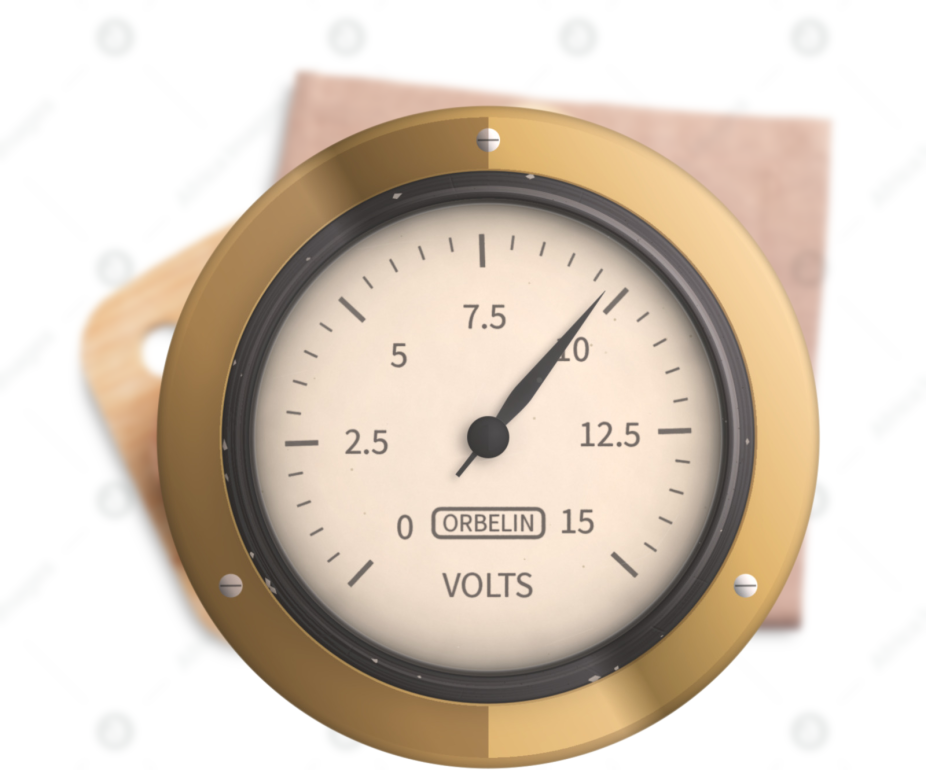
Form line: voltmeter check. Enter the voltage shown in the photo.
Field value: 9.75 V
